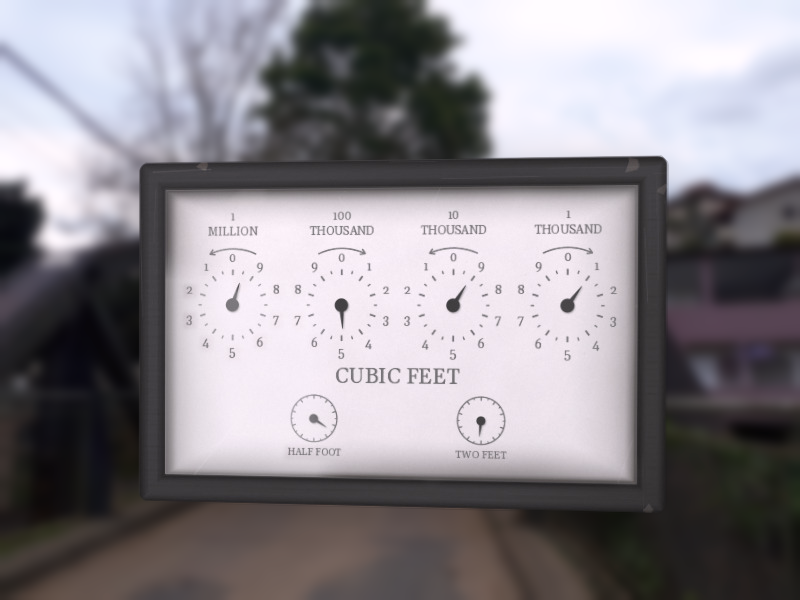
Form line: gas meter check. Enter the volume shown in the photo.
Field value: 949100 ft³
